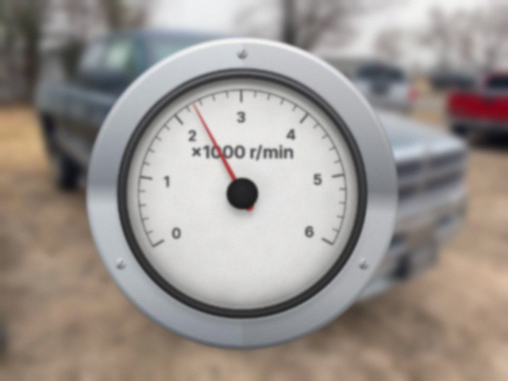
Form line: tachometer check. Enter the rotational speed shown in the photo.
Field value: 2300 rpm
